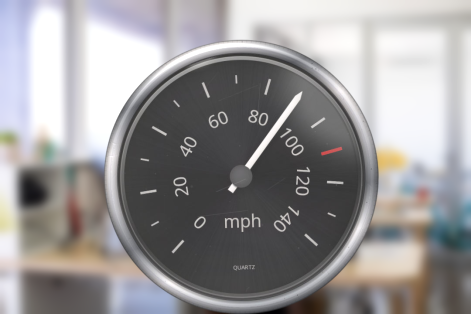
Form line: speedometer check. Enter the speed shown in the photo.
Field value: 90 mph
